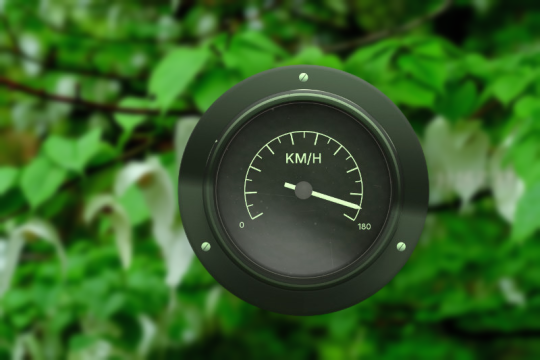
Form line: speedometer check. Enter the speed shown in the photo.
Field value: 170 km/h
